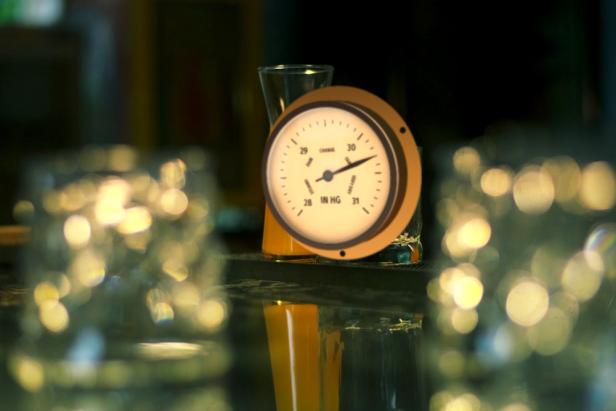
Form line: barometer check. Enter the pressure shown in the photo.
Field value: 30.3 inHg
